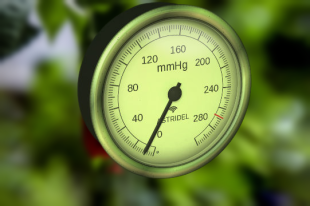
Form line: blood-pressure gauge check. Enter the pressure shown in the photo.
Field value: 10 mmHg
